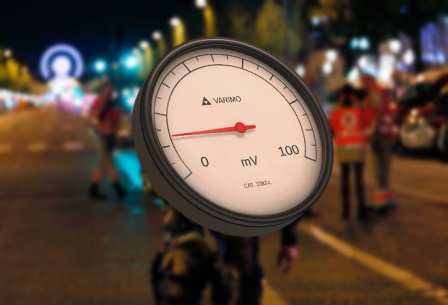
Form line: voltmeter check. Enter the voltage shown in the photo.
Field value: 12.5 mV
